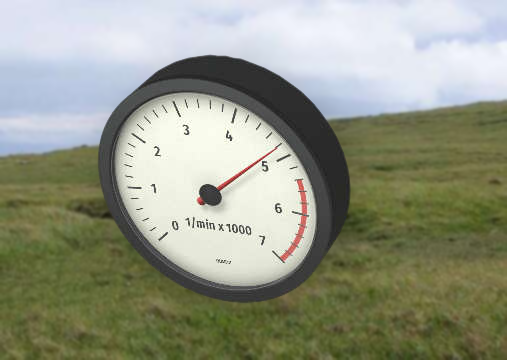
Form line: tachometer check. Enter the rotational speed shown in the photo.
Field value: 4800 rpm
